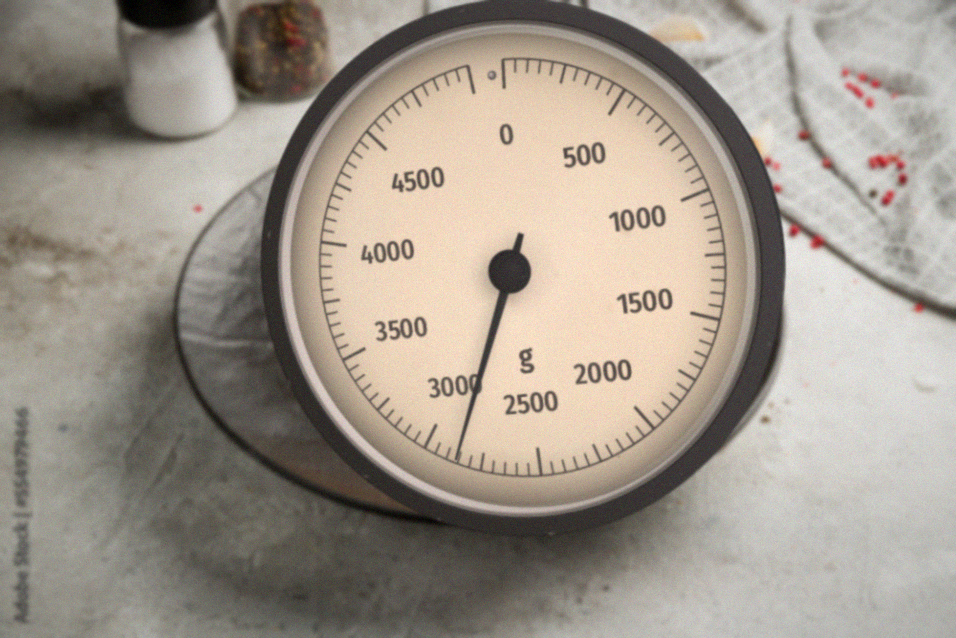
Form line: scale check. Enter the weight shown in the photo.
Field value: 2850 g
